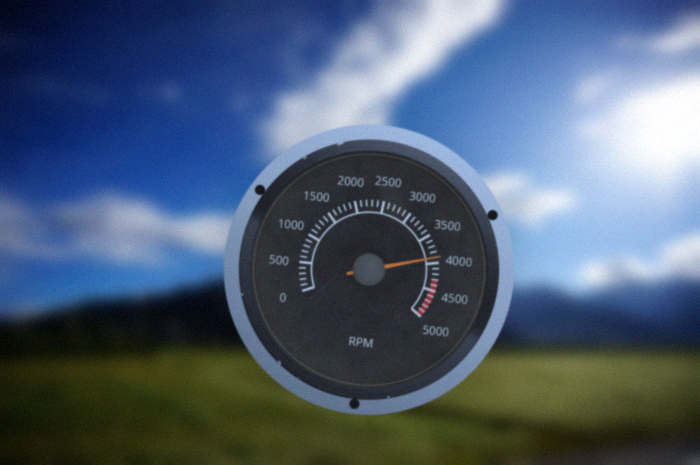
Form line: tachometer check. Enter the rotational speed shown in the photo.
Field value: 3900 rpm
